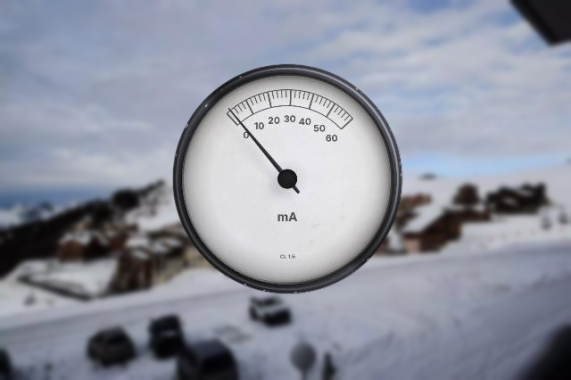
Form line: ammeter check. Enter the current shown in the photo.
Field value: 2 mA
